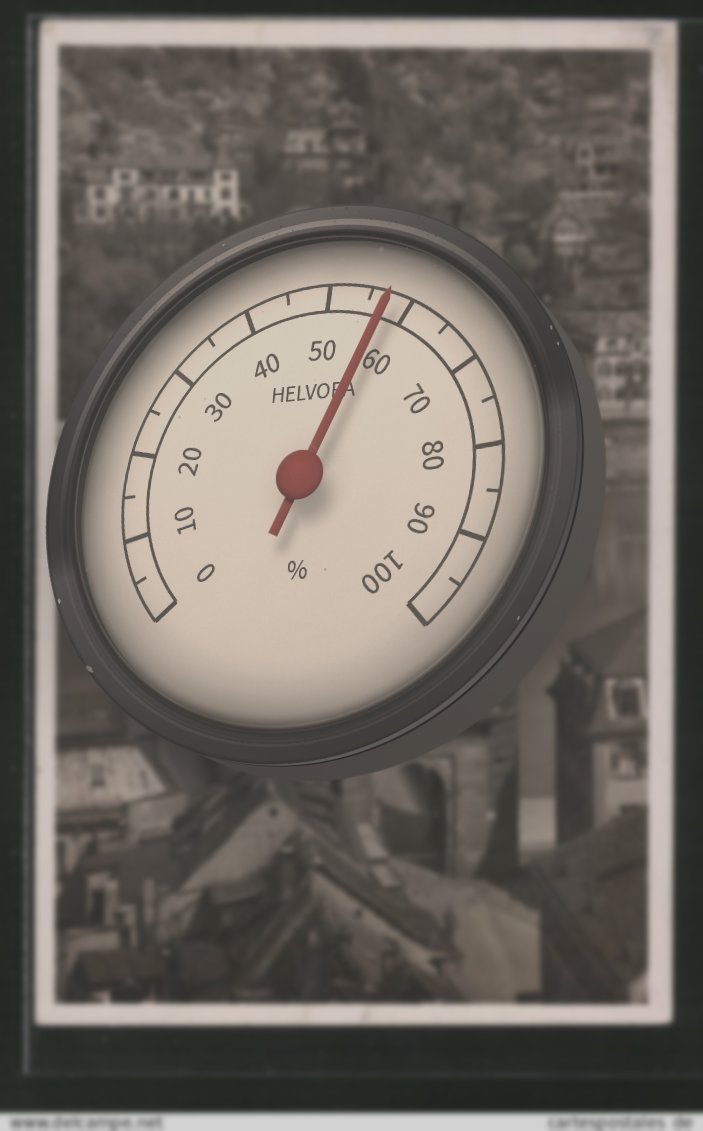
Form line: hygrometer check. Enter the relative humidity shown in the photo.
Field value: 57.5 %
